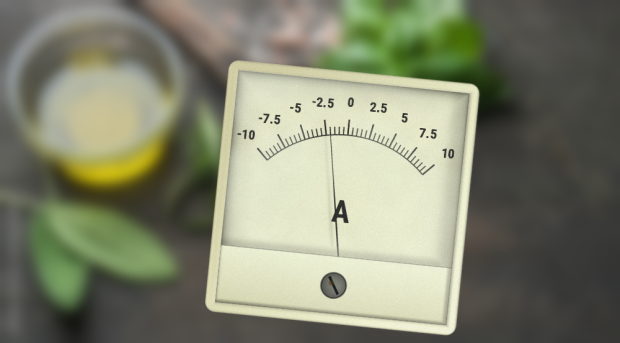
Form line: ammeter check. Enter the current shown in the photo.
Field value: -2 A
